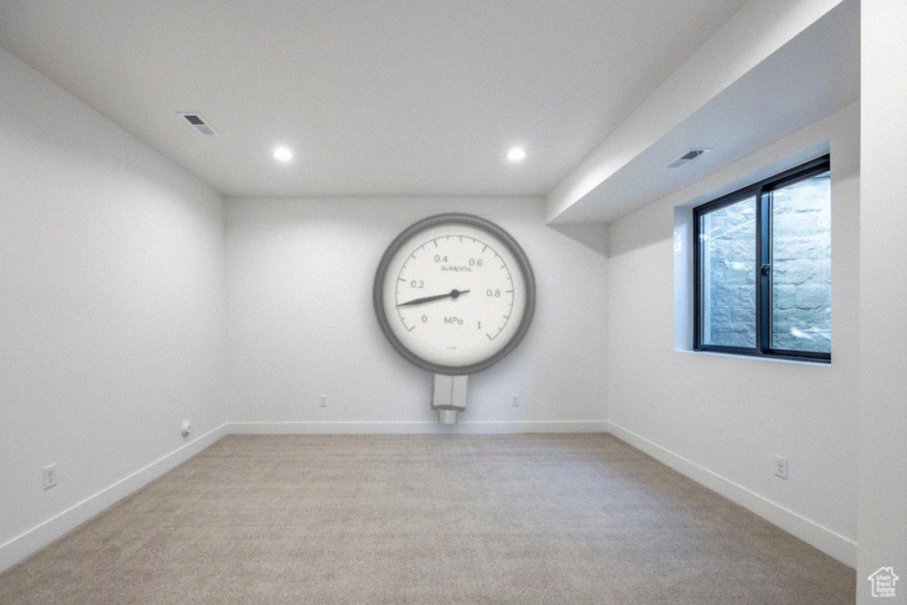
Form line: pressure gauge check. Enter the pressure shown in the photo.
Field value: 0.1 MPa
